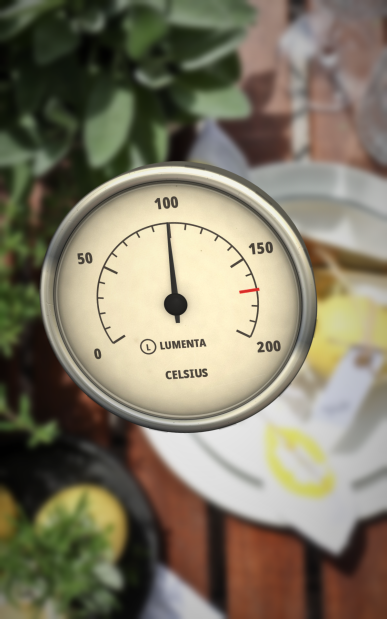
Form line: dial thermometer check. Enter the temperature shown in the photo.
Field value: 100 °C
